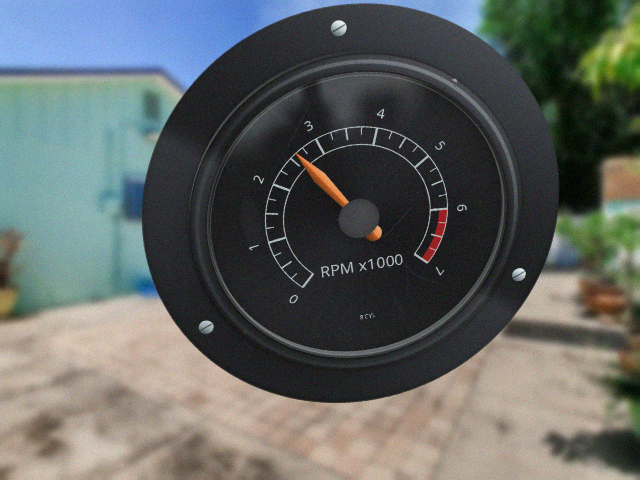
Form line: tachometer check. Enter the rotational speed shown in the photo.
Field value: 2625 rpm
